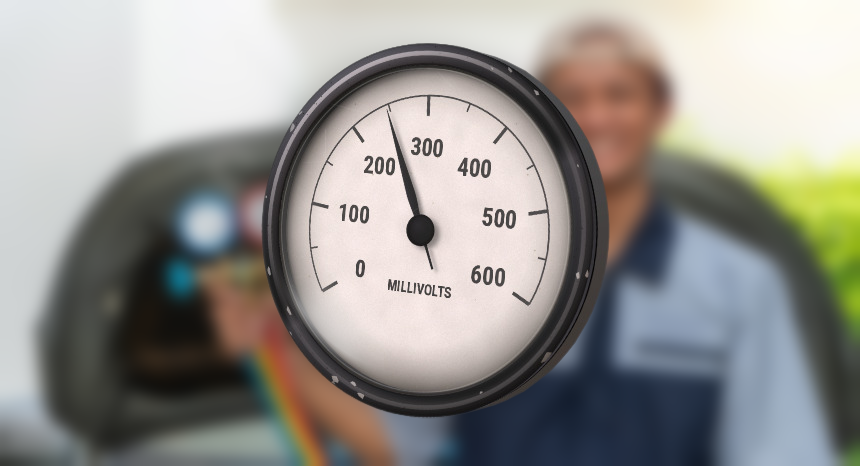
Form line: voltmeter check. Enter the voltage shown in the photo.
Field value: 250 mV
